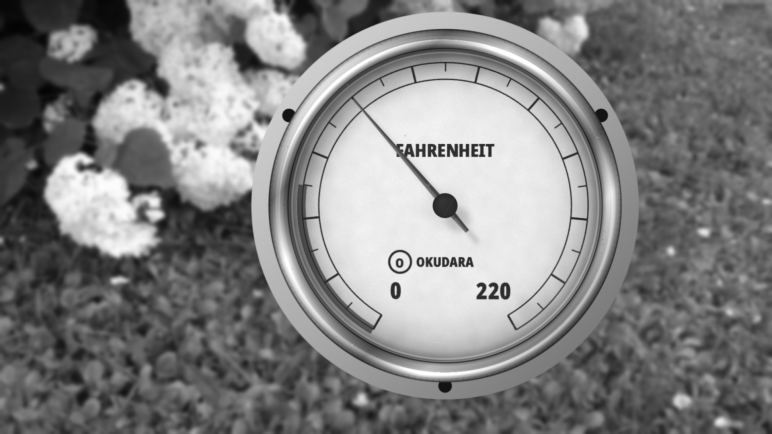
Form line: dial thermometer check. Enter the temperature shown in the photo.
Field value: 80 °F
